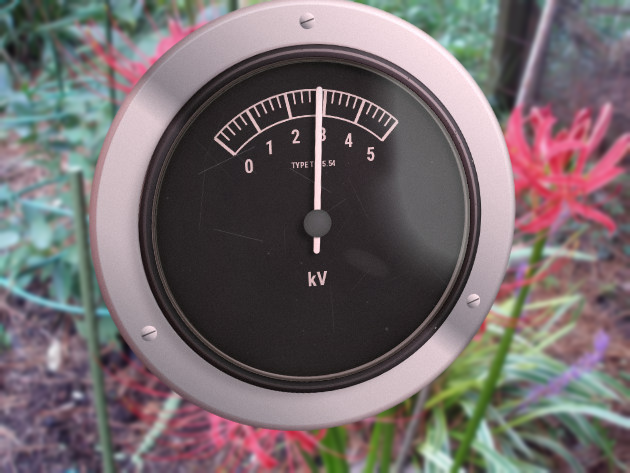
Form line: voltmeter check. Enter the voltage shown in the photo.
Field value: 2.8 kV
